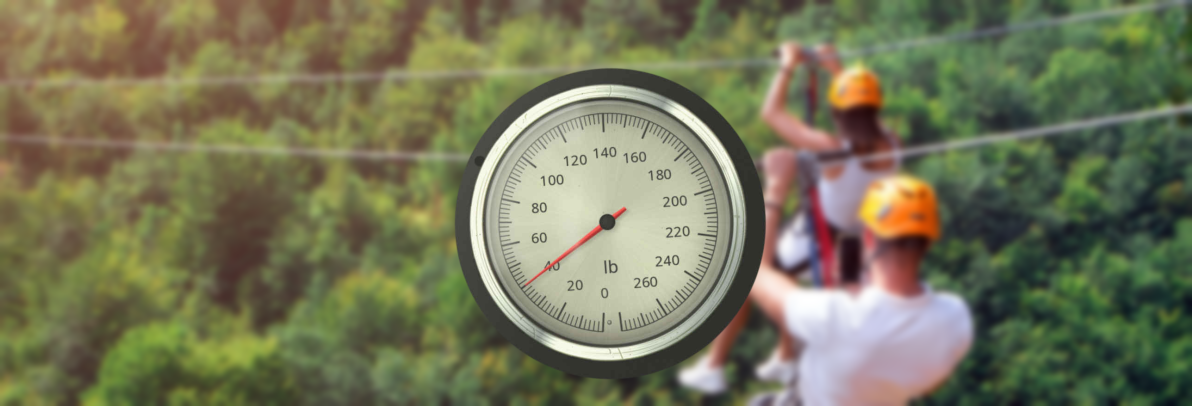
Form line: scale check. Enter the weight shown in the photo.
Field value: 40 lb
